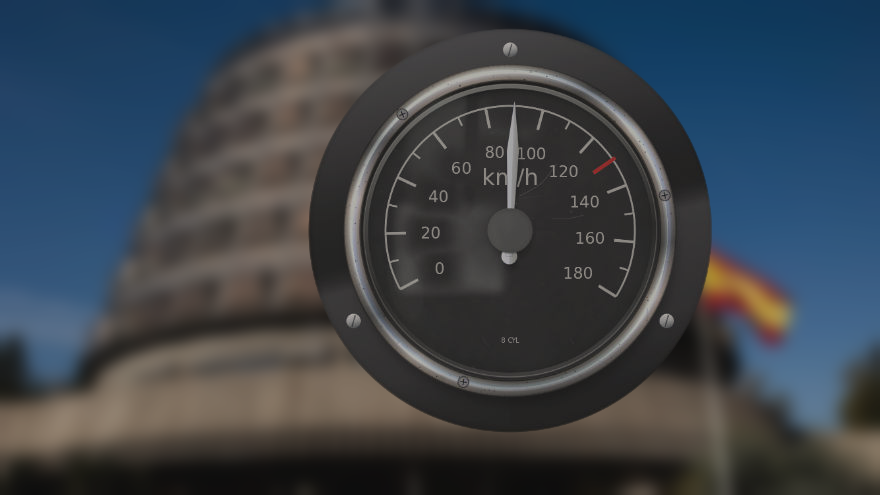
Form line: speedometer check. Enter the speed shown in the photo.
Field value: 90 km/h
